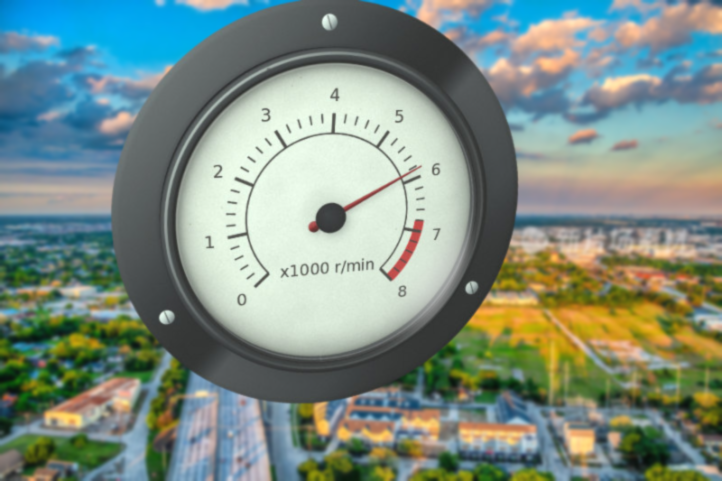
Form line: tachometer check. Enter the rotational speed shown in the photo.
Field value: 5800 rpm
